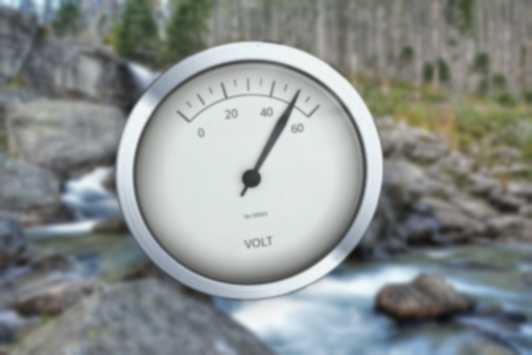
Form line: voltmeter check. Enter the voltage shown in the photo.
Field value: 50 V
